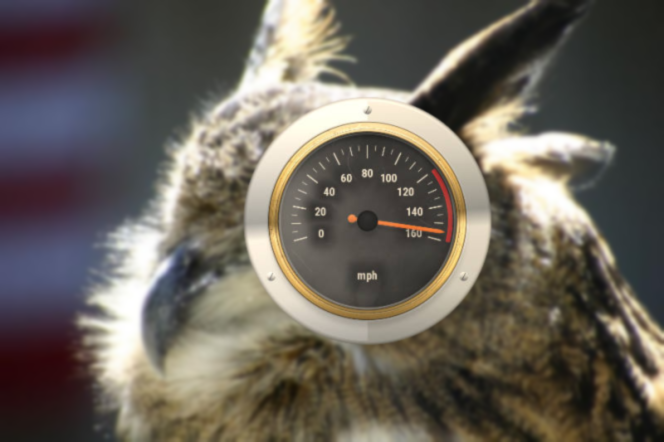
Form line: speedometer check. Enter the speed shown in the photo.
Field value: 155 mph
